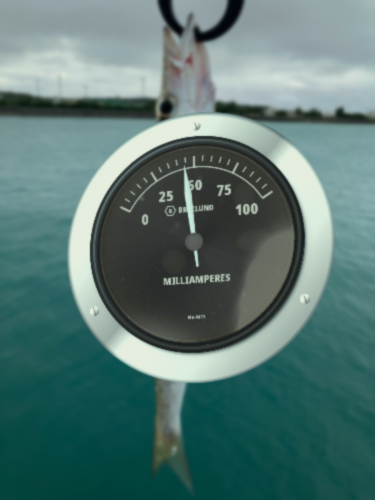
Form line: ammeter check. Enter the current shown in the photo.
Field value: 45 mA
